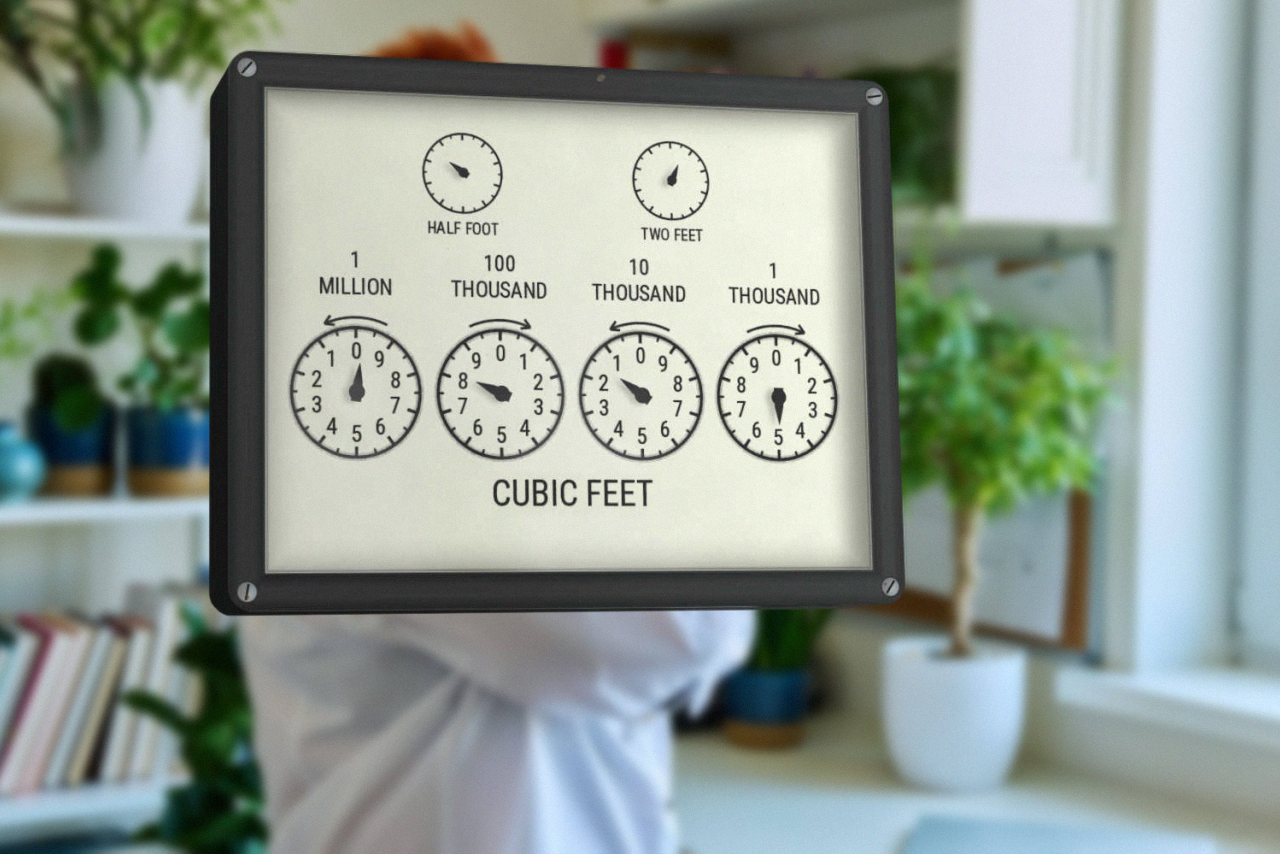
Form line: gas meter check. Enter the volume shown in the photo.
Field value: 981500 ft³
